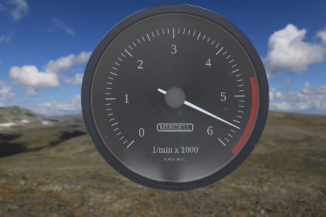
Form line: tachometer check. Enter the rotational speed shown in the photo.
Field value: 5600 rpm
